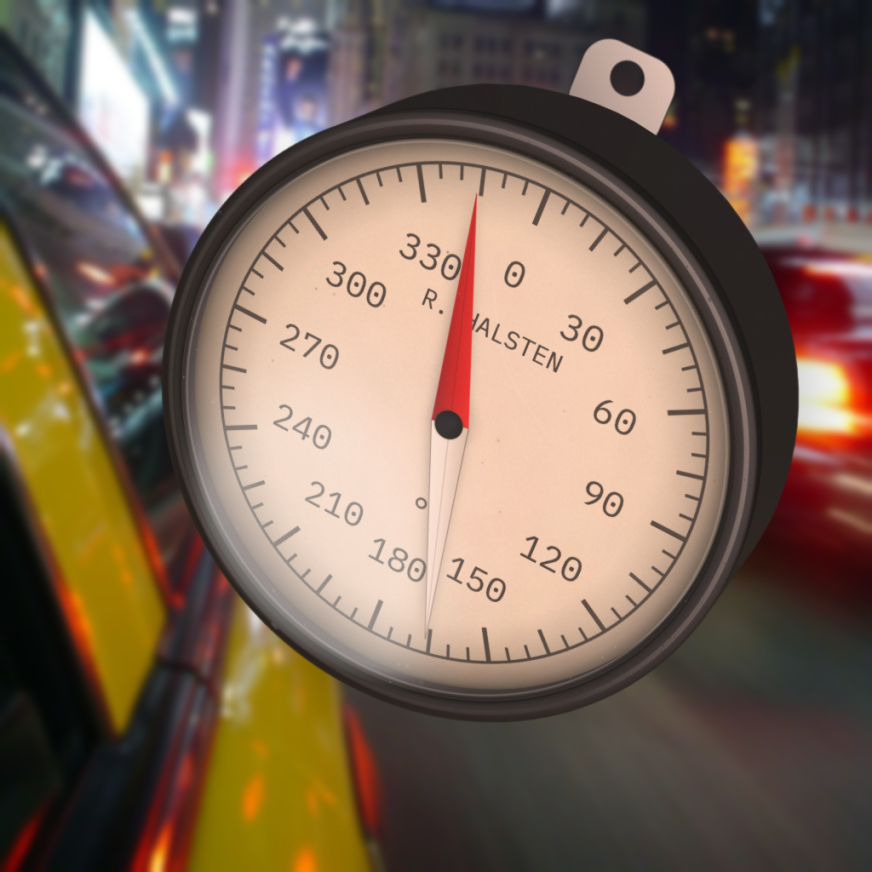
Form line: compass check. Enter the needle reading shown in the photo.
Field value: 345 °
